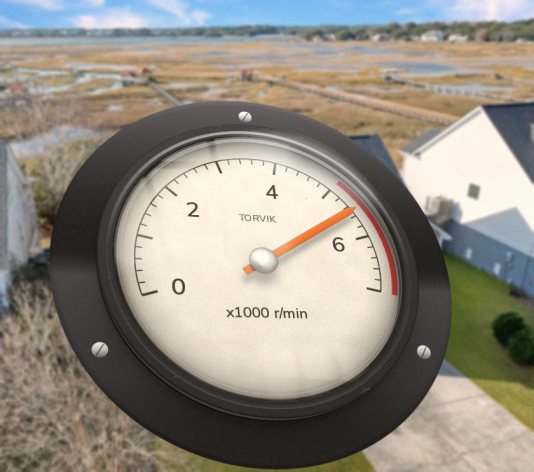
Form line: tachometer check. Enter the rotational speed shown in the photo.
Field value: 5500 rpm
